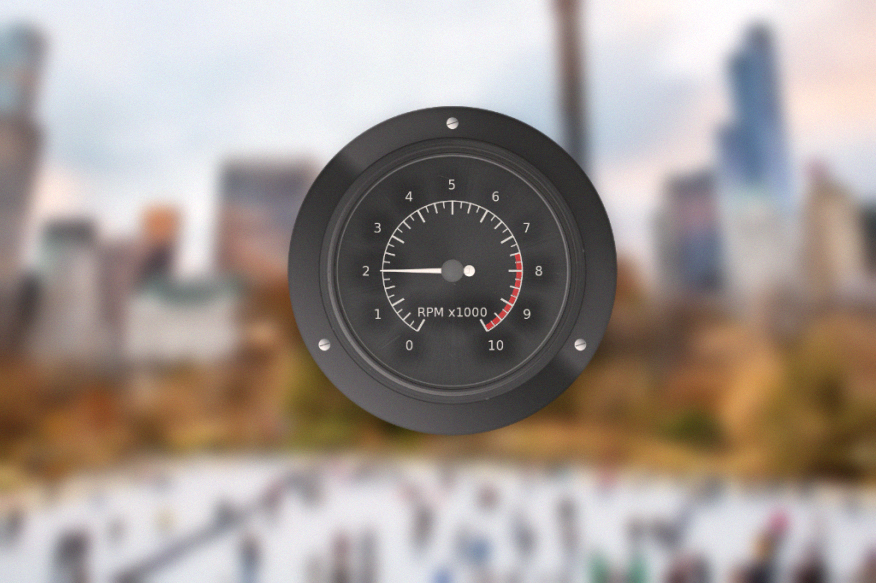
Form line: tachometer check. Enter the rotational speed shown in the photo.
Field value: 2000 rpm
